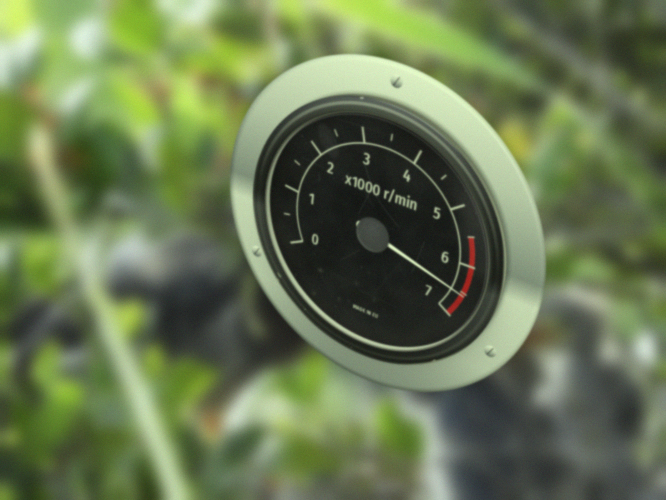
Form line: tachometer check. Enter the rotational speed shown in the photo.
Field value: 6500 rpm
